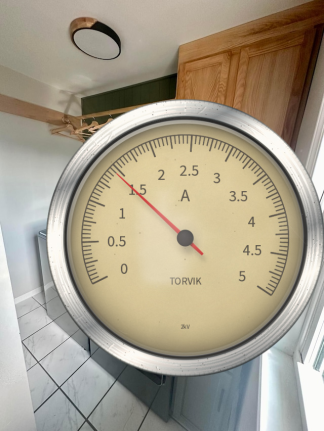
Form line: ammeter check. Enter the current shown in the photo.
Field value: 1.45 A
